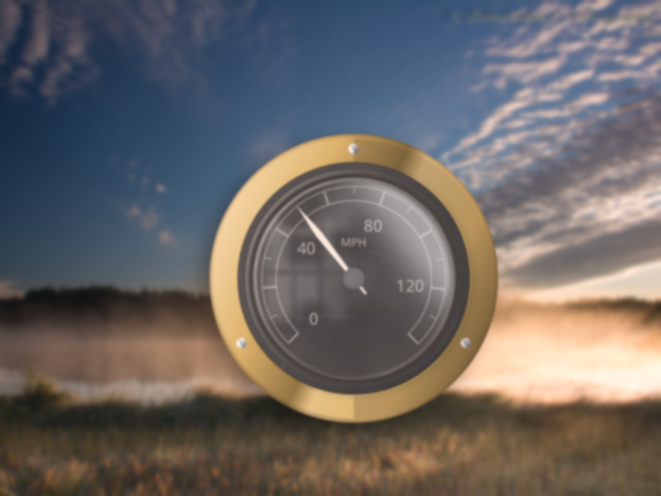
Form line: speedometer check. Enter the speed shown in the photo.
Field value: 50 mph
